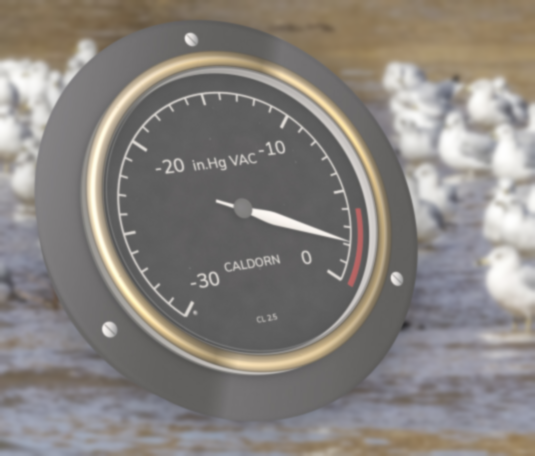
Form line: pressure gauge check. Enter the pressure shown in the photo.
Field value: -2 inHg
